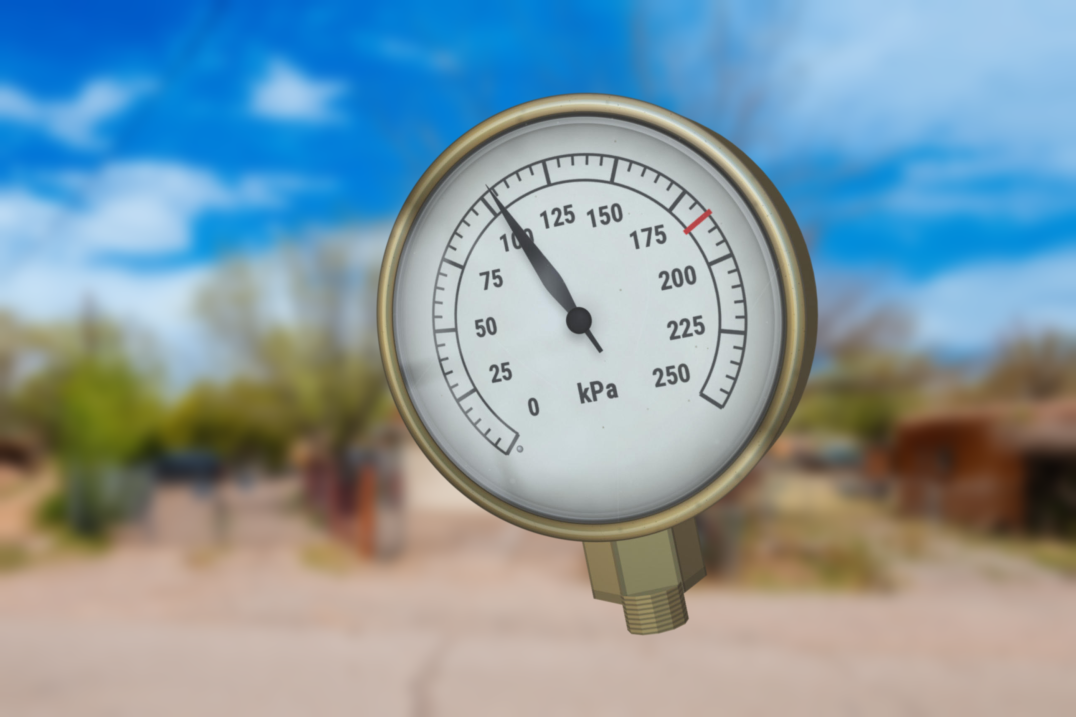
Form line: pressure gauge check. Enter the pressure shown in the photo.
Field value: 105 kPa
